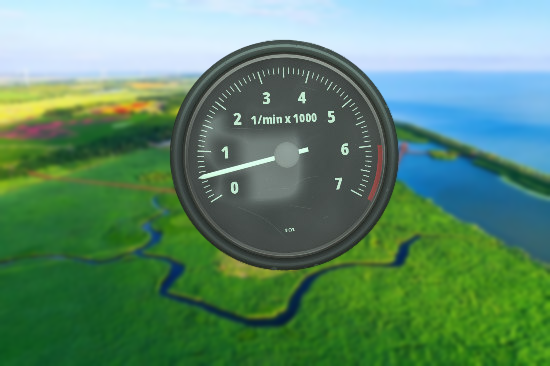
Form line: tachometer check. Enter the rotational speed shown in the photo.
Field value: 500 rpm
